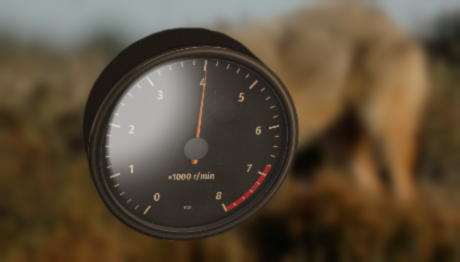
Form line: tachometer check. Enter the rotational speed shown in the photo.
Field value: 4000 rpm
